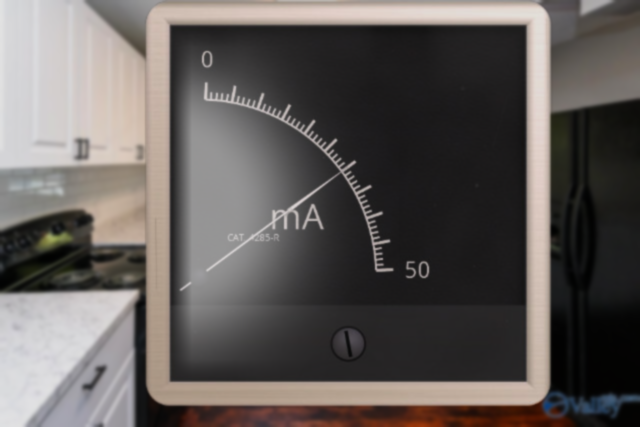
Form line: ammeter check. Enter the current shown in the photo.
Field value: 30 mA
